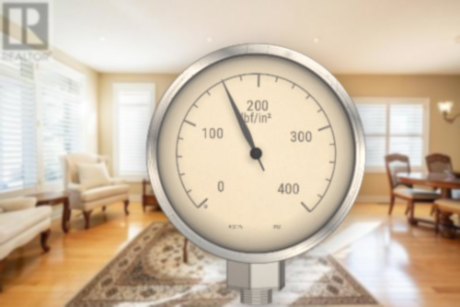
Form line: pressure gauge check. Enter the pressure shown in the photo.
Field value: 160 psi
